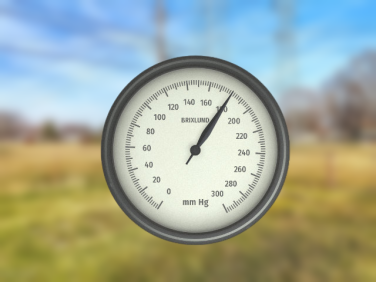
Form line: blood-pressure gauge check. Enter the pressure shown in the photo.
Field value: 180 mmHg
